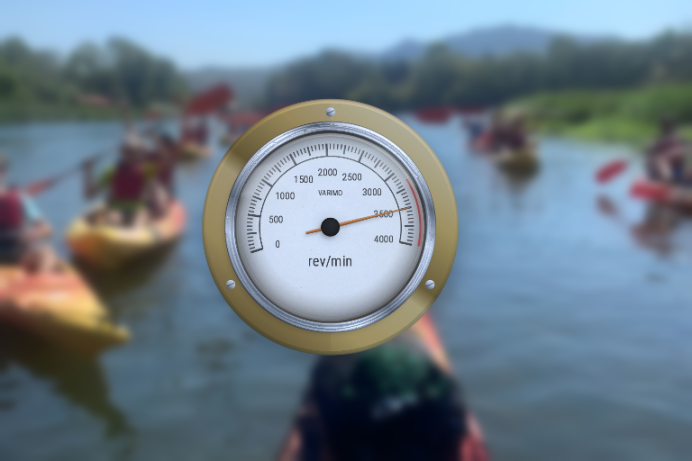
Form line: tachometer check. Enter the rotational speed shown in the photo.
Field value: 3500 rpm
